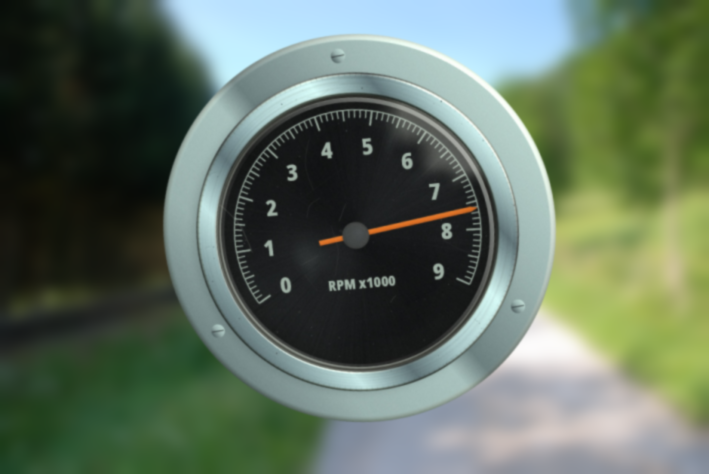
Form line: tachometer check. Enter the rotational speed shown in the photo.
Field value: 7600 rpm
